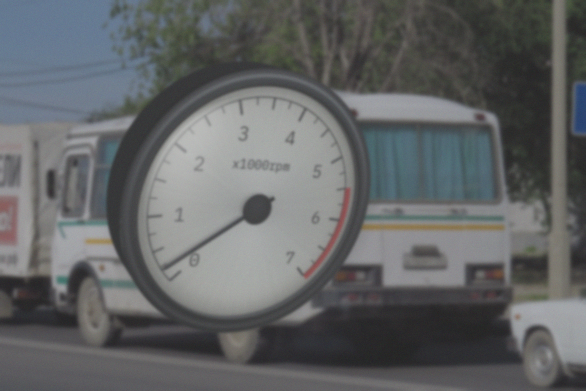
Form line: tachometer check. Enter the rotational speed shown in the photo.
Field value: 250 rpm
